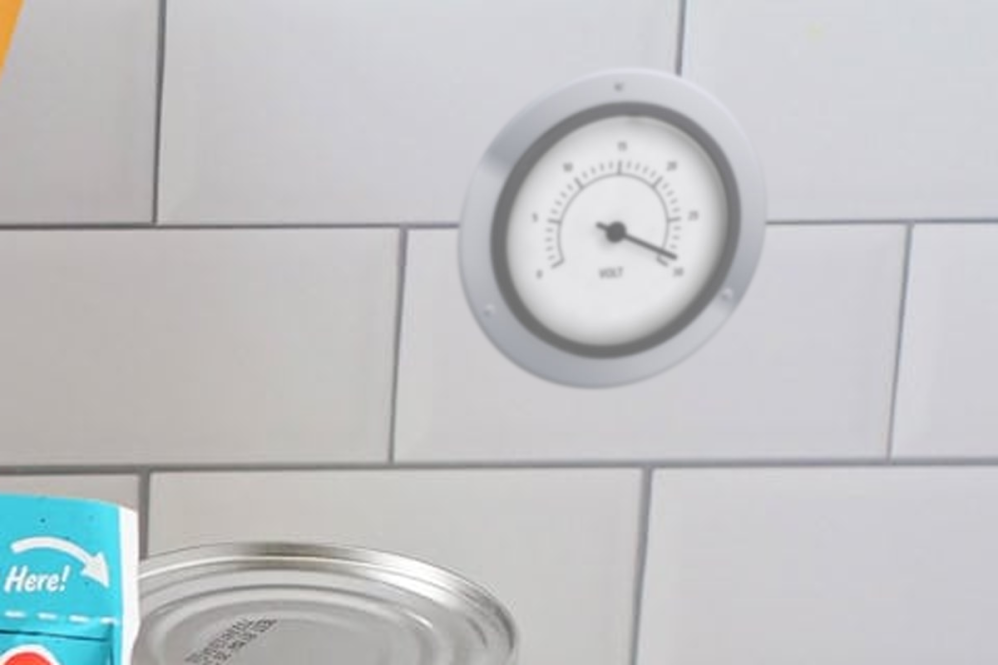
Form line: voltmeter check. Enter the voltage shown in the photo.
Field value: 29 V
